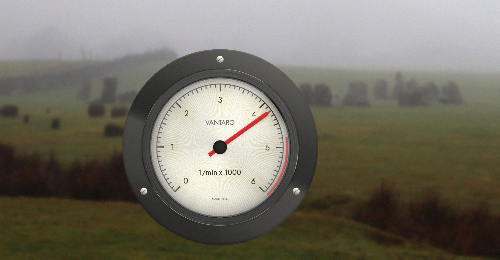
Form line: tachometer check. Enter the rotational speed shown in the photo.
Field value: 4200 rpm
